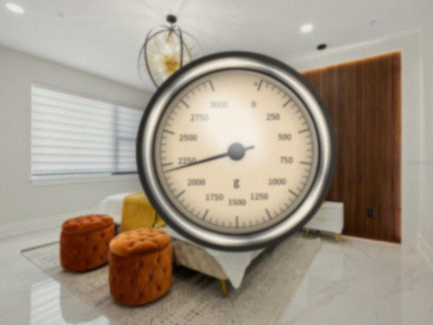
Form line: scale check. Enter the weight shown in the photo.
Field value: 2200 g
